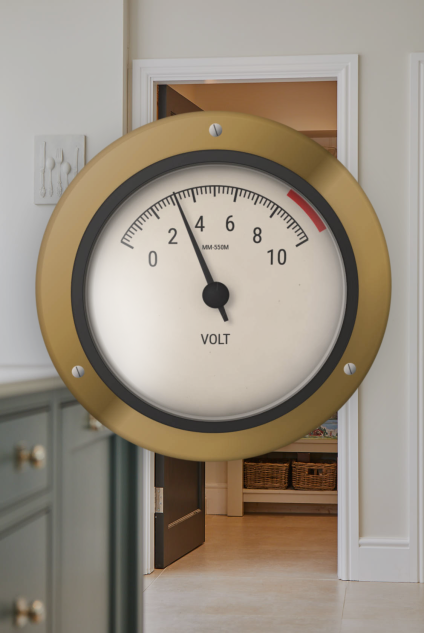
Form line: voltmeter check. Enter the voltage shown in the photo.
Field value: 3.2 V
